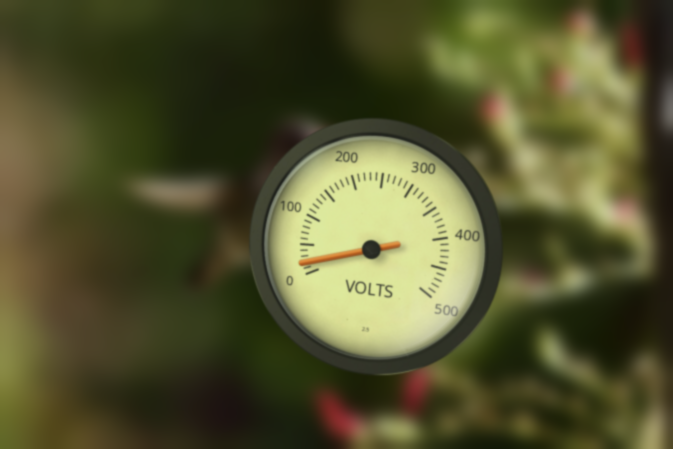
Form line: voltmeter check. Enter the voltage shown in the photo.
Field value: 20 V
